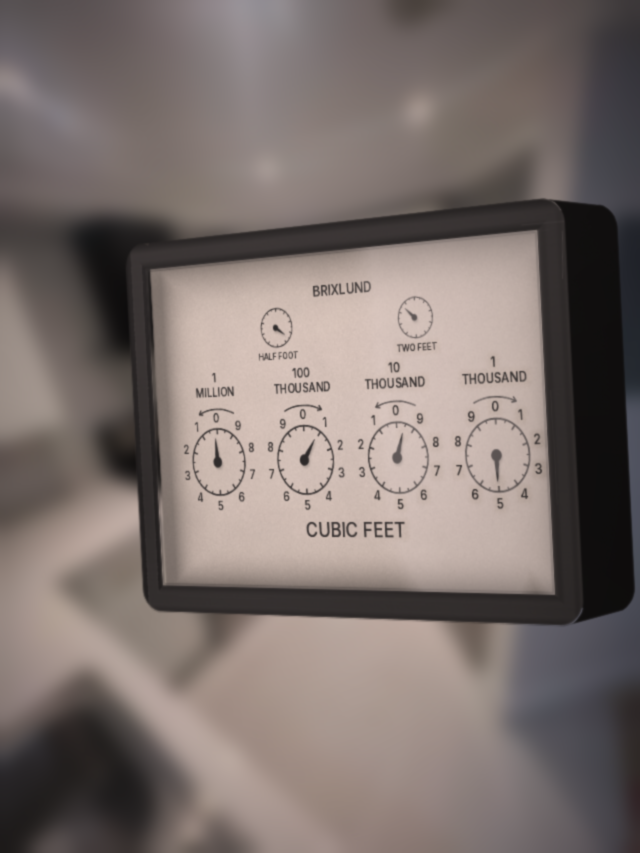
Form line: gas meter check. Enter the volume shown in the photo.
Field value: 9500 ft³
